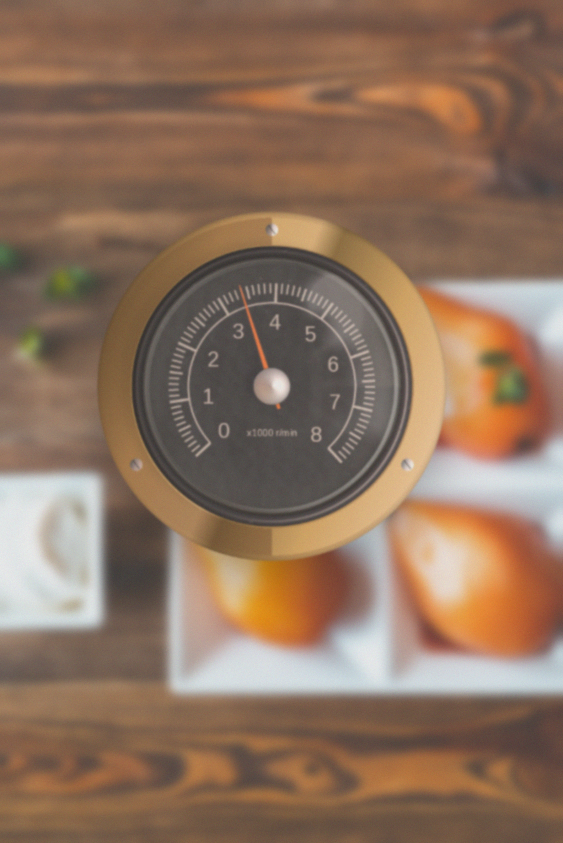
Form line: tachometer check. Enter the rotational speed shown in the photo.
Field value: 3400 rpm
